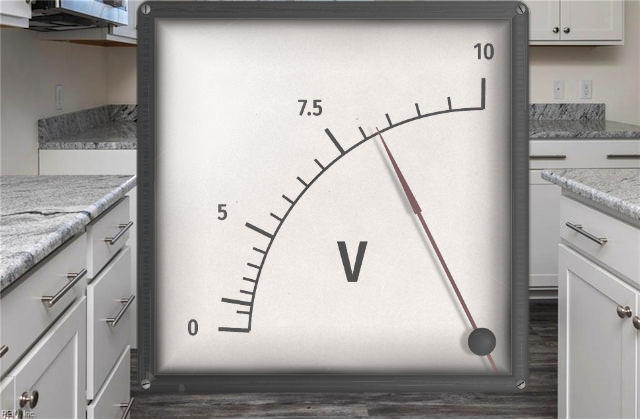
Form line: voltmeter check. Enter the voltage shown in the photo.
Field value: 8.25 V
